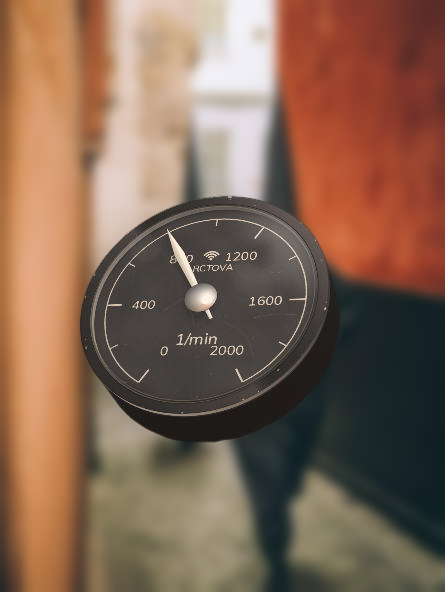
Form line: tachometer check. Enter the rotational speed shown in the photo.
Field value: 800 rpm
